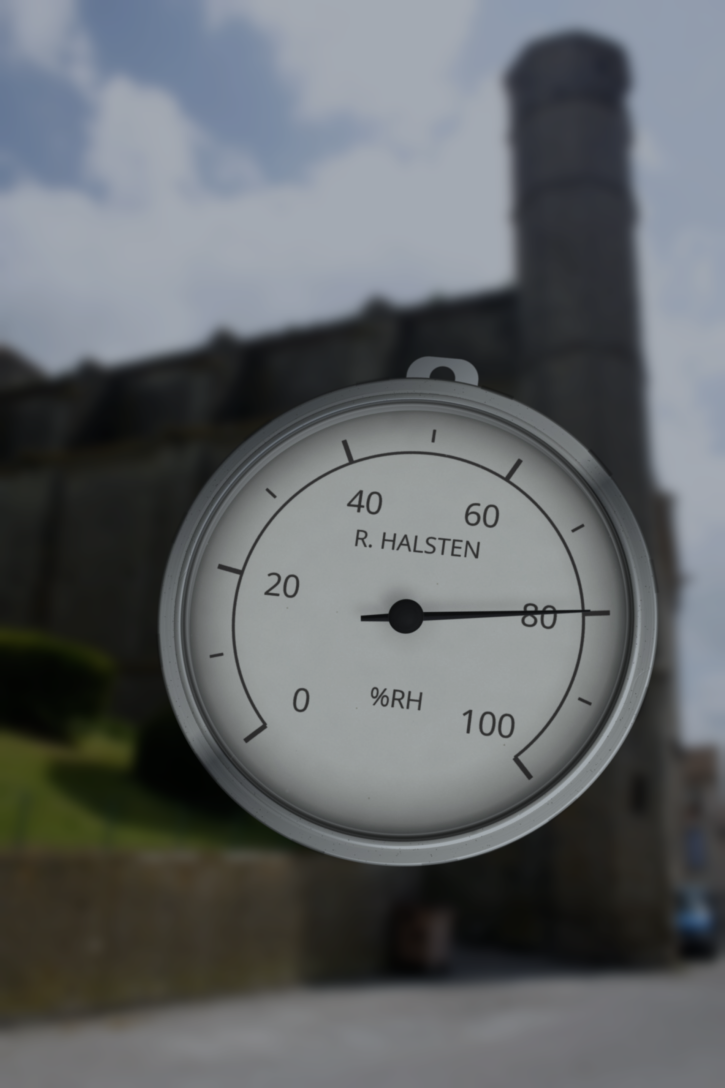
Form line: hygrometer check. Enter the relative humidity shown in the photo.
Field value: 80 %
